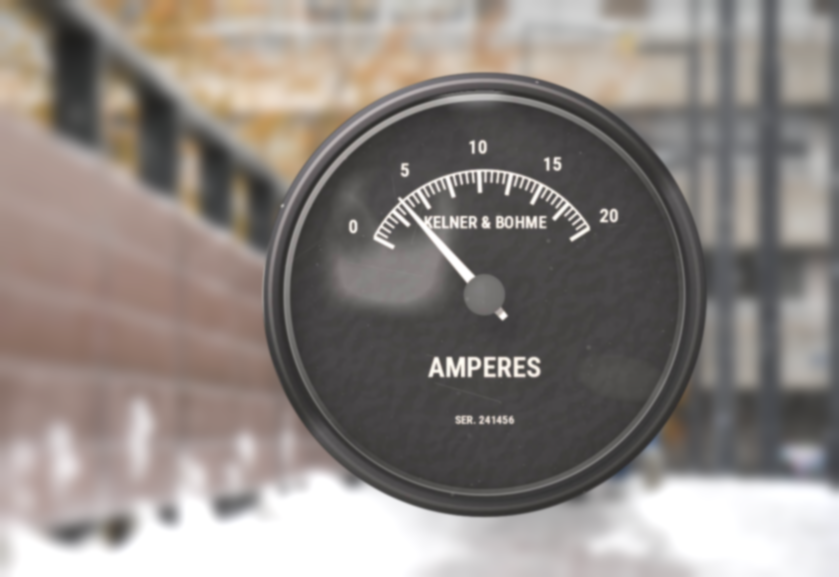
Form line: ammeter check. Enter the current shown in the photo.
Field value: 3.5 A
